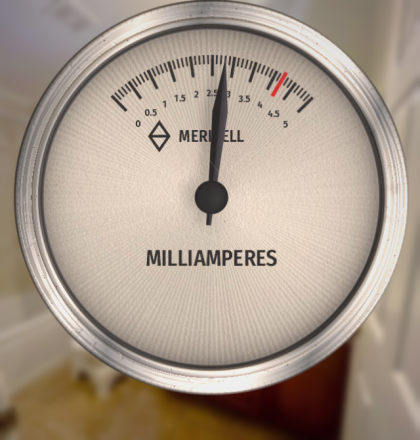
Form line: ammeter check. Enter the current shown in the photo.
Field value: 2.8 mA
